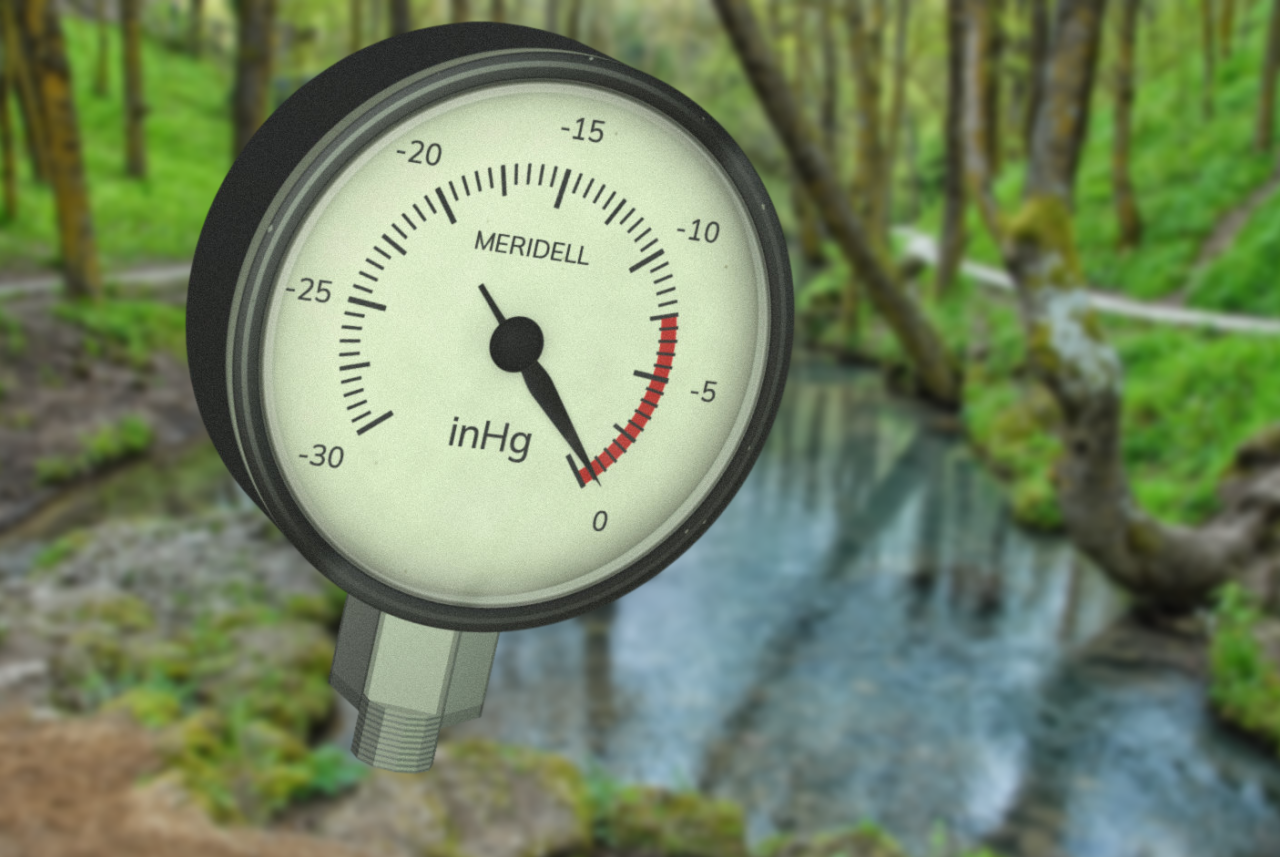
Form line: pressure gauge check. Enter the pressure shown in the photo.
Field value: -0.5 inHg
